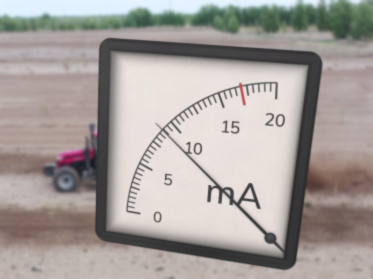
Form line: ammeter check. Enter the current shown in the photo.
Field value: 9 mA
